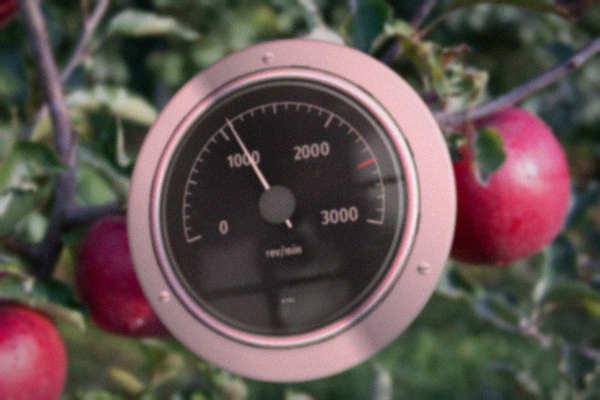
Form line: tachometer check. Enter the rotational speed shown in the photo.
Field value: 1100 rpm
